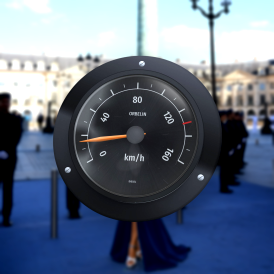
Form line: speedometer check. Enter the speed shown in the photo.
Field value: 15 km/h
